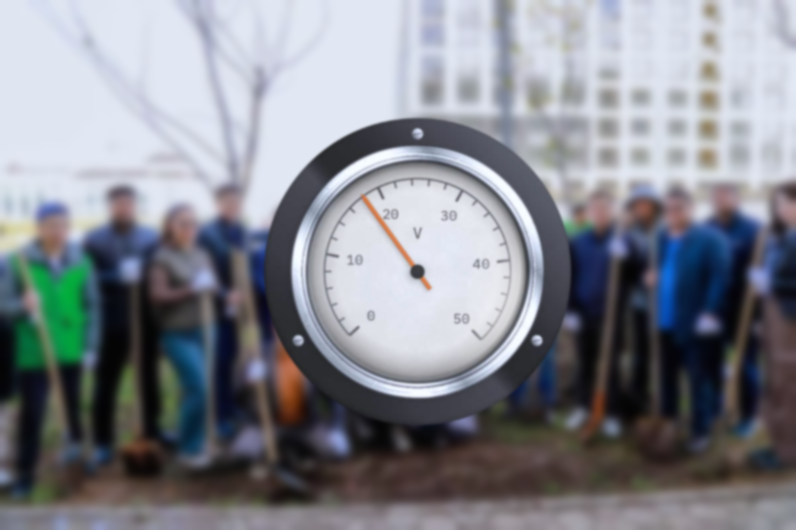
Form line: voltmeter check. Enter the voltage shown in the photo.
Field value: 18 V
